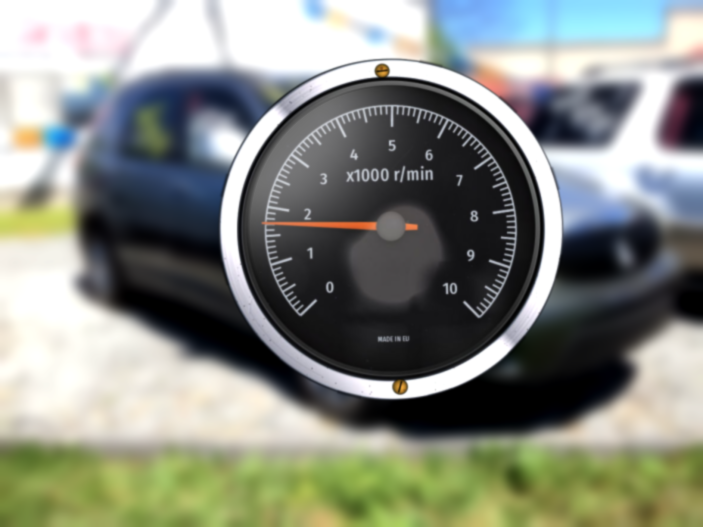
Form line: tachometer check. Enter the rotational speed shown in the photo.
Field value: 1700 rpm
